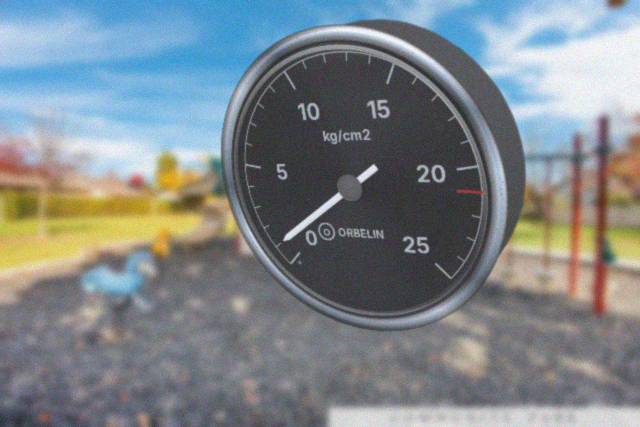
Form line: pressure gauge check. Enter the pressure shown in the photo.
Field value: 1 kg/cm²
